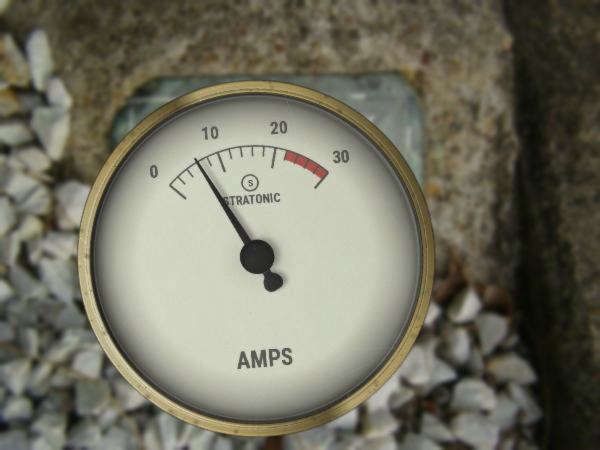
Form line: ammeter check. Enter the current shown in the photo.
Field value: 6 A
